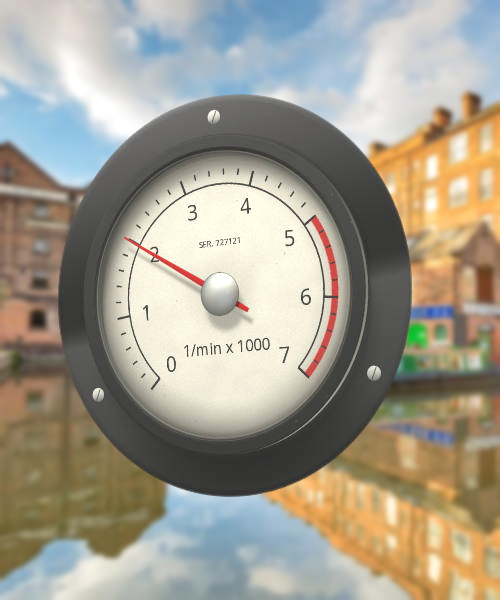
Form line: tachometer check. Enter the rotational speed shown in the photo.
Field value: 2000 rpm
